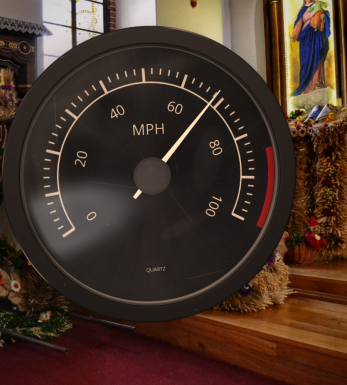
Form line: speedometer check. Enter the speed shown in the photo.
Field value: 68 mph
